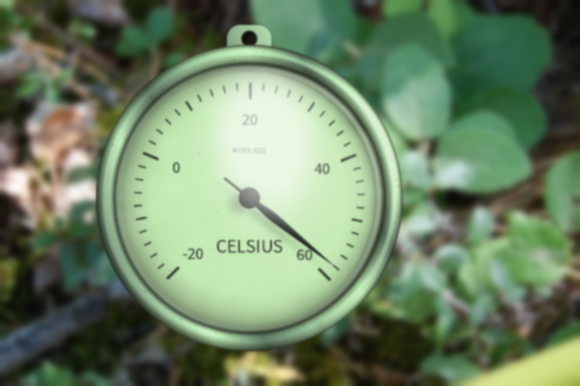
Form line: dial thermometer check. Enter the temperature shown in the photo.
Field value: 58 °C
